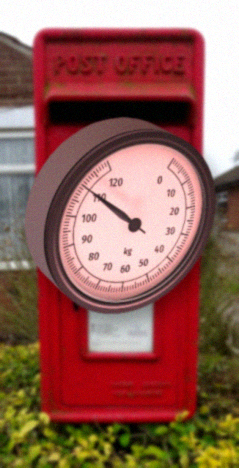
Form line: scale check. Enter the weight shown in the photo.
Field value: 110 kg
